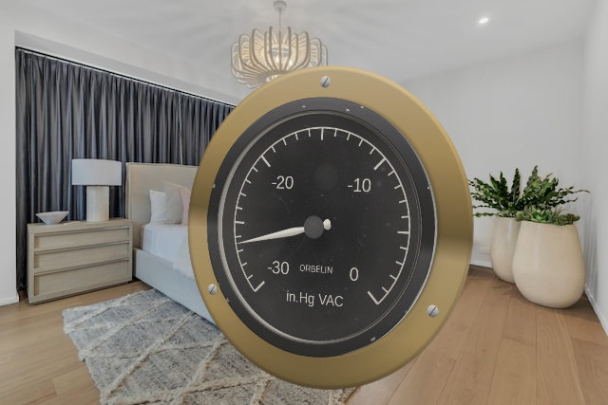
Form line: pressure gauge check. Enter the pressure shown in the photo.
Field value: -26.5 inHg
